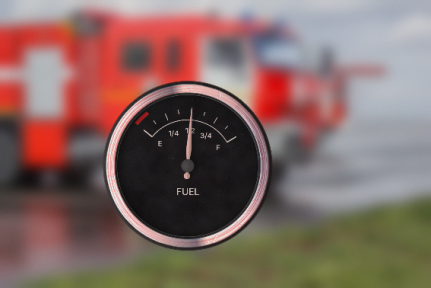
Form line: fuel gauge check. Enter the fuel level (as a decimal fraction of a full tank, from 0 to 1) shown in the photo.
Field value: 0.5
